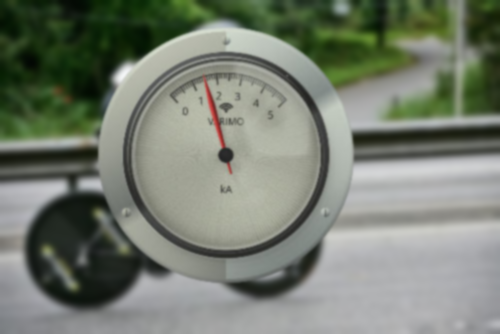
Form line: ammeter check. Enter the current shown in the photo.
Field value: 1.5 kA
